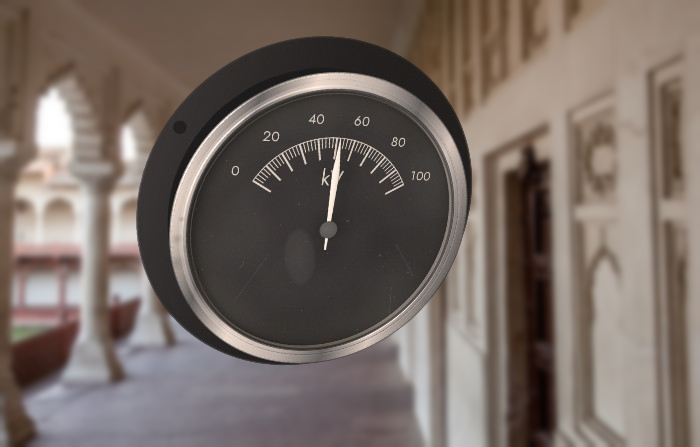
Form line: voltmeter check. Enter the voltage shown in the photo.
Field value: 50 kV
